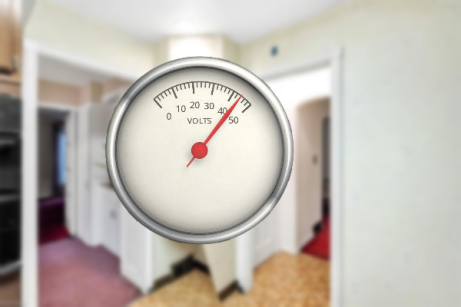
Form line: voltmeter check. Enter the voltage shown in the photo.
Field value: 44 V
